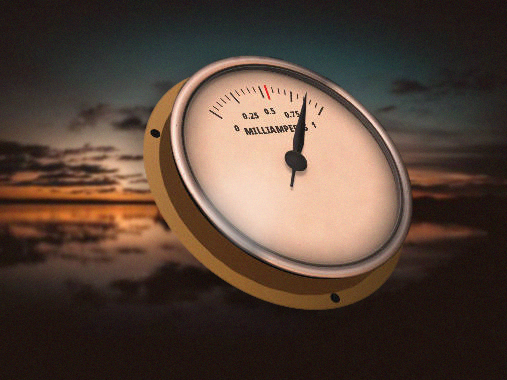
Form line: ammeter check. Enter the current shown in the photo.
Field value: 0.85 mA
